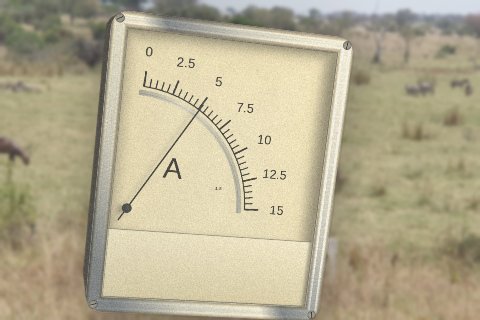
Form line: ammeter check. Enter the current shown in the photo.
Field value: 5 A
